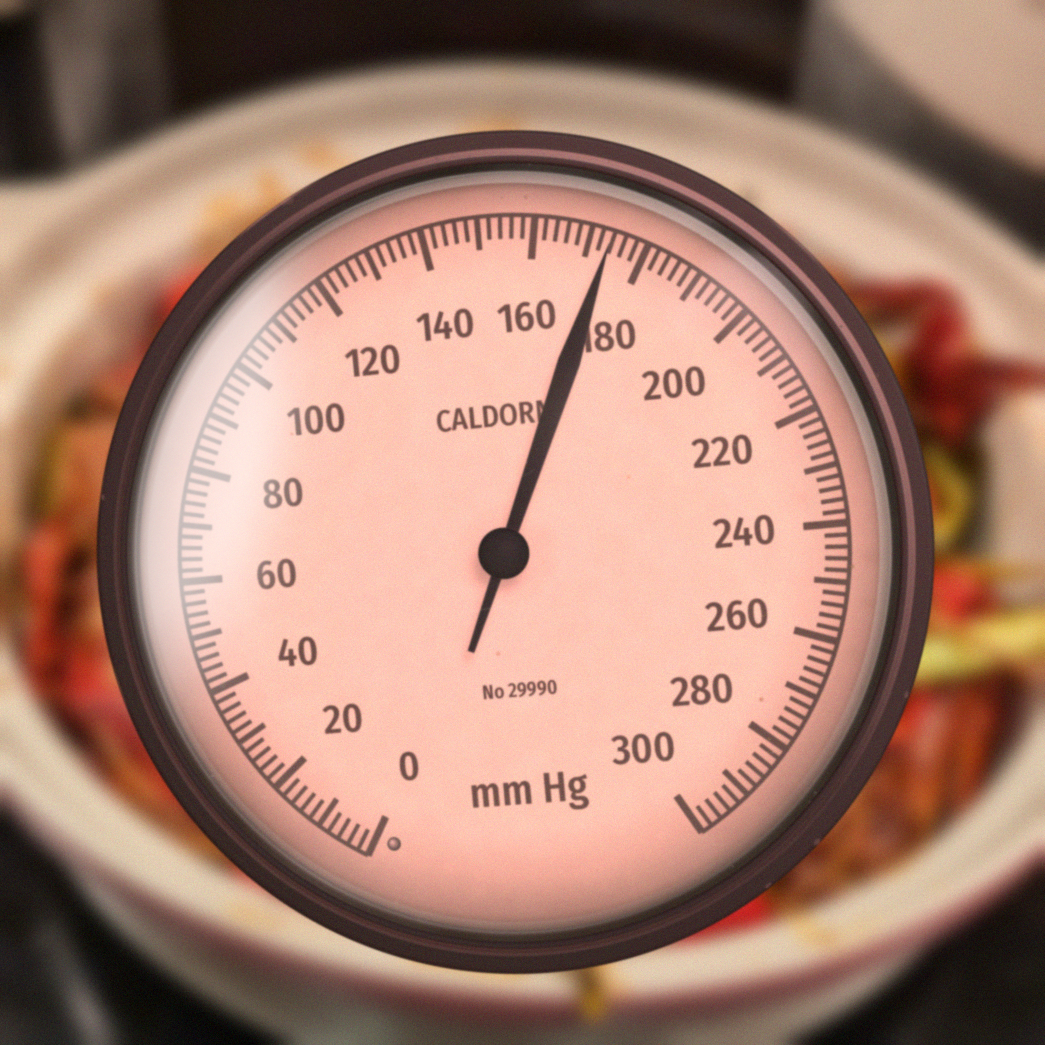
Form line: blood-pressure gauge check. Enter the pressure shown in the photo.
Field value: 174 mmHg
